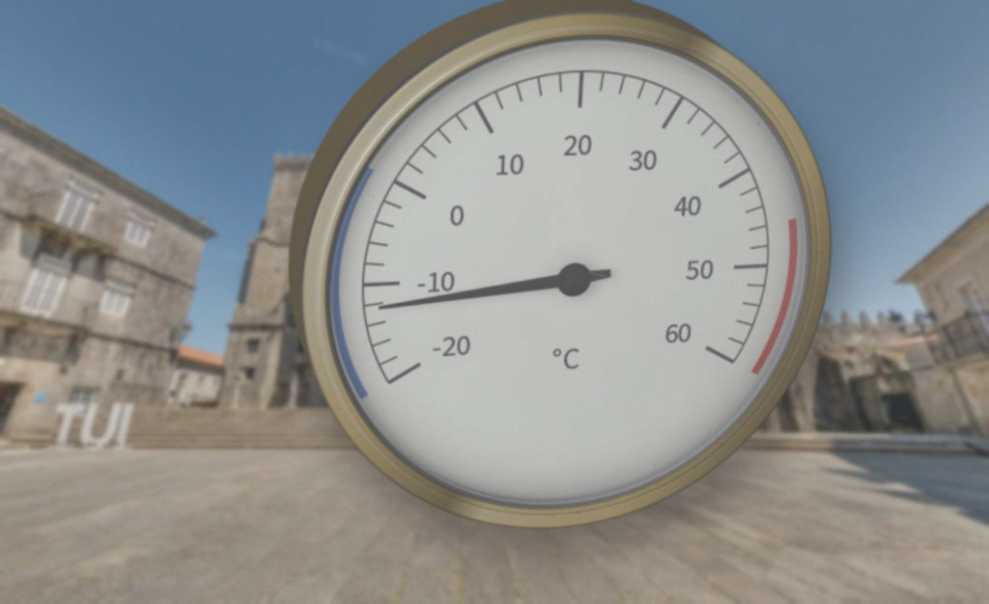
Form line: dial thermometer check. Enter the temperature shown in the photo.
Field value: -12 °C
